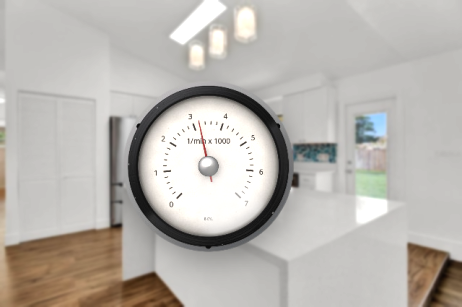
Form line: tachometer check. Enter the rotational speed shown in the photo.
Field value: 3200 rpm
